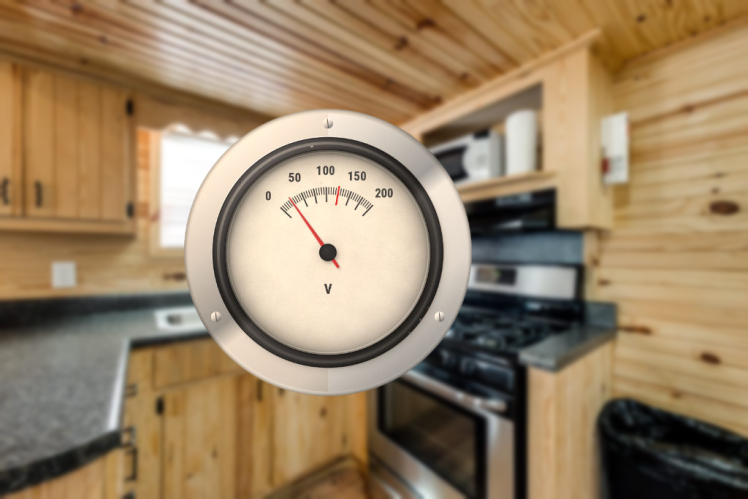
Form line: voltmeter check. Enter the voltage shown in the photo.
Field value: 25 V
